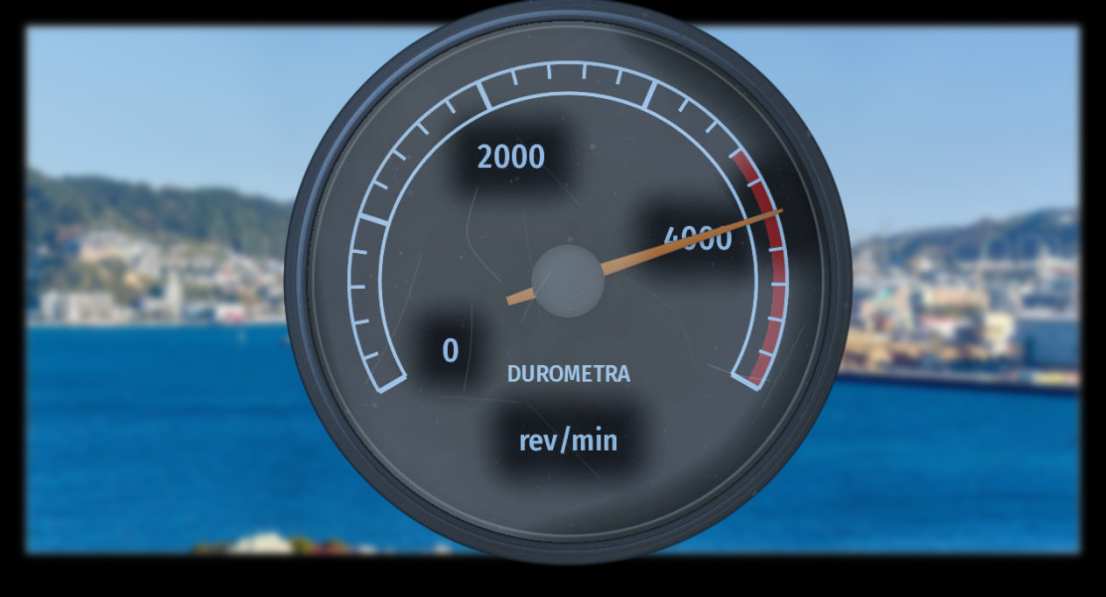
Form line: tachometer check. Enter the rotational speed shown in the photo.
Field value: 4000 rpm
